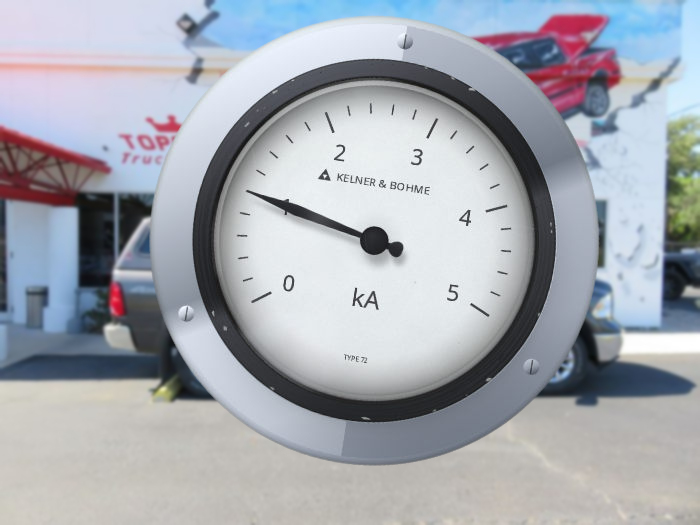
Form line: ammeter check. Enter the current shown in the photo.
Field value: 1 kA
